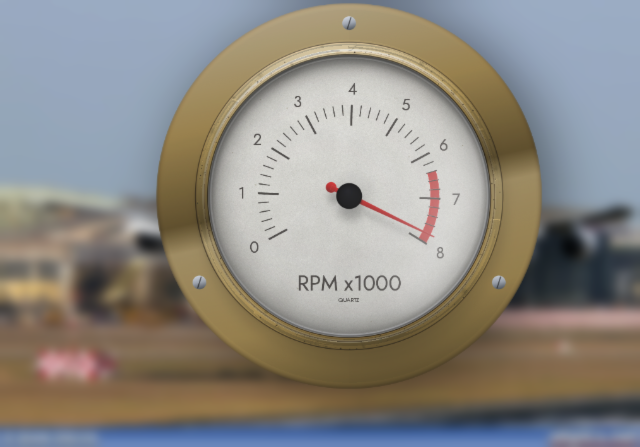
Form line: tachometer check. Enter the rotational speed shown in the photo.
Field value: 7800 rpm
